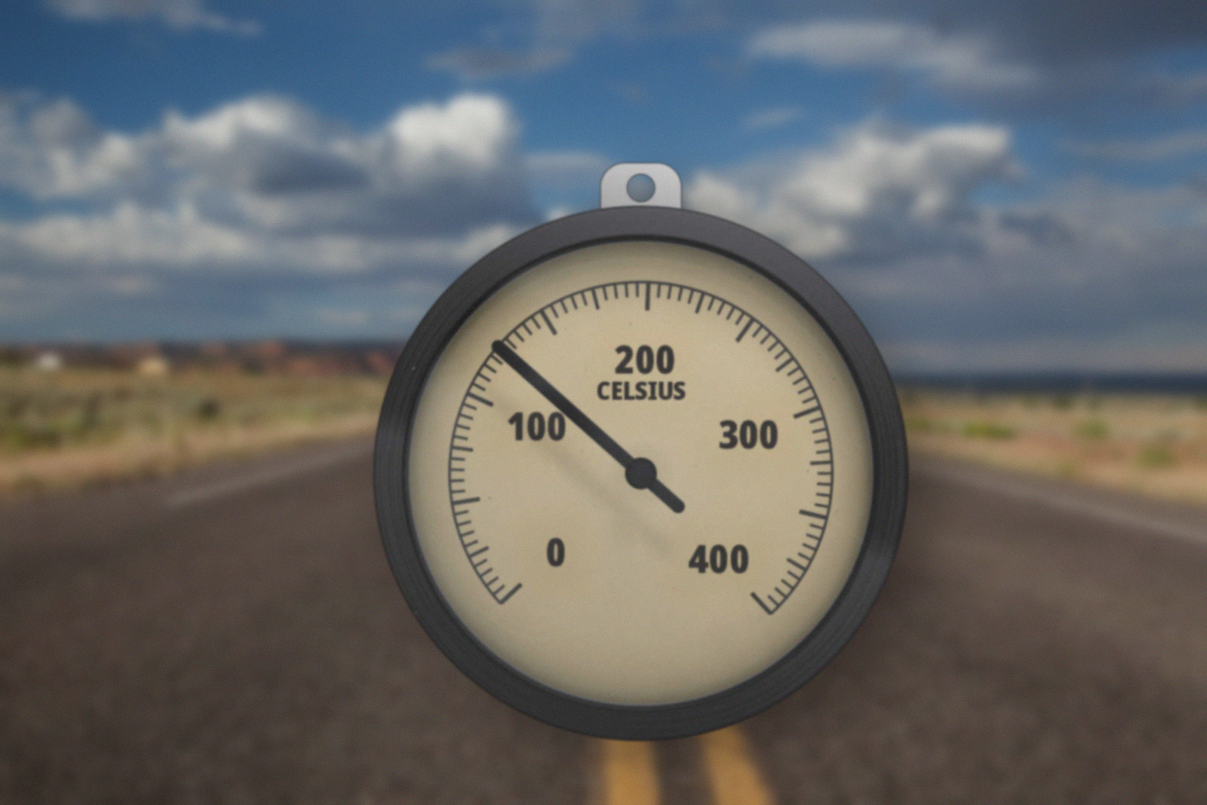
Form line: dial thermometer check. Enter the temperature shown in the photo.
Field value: 125 °C
